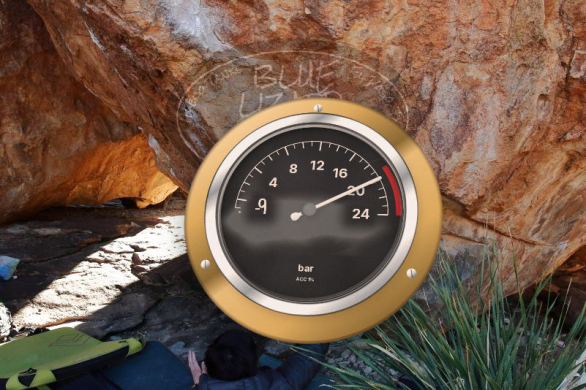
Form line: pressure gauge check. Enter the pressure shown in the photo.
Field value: 20 bar
